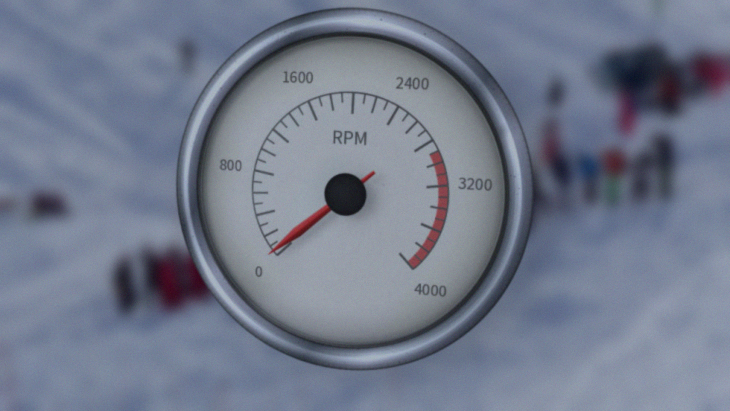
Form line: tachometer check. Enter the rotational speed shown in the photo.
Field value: 50 rpm
